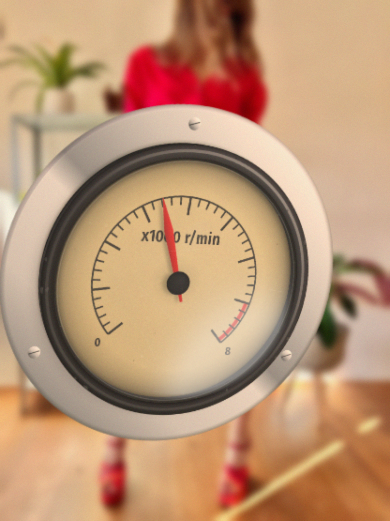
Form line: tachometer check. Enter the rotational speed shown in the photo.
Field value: 3400 rpm
